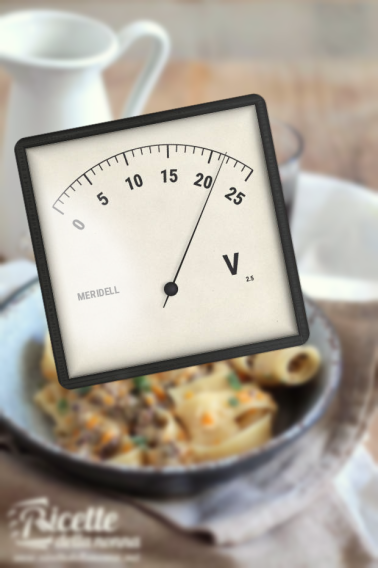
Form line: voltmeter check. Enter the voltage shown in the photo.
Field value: 21.5 V
